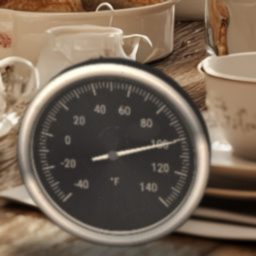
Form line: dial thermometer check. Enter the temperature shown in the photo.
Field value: 100 °F
